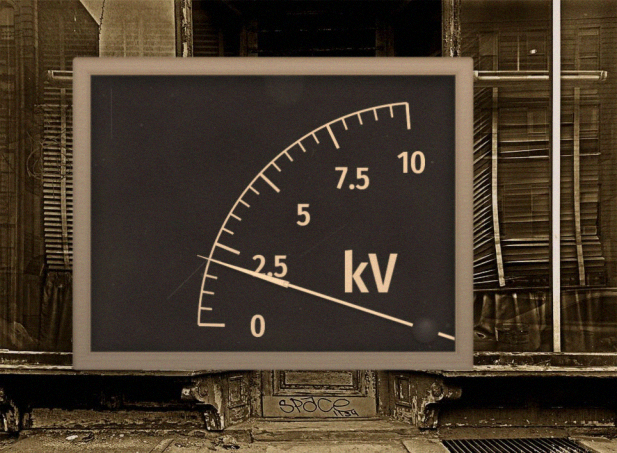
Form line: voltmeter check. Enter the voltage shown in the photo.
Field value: 2 kV
